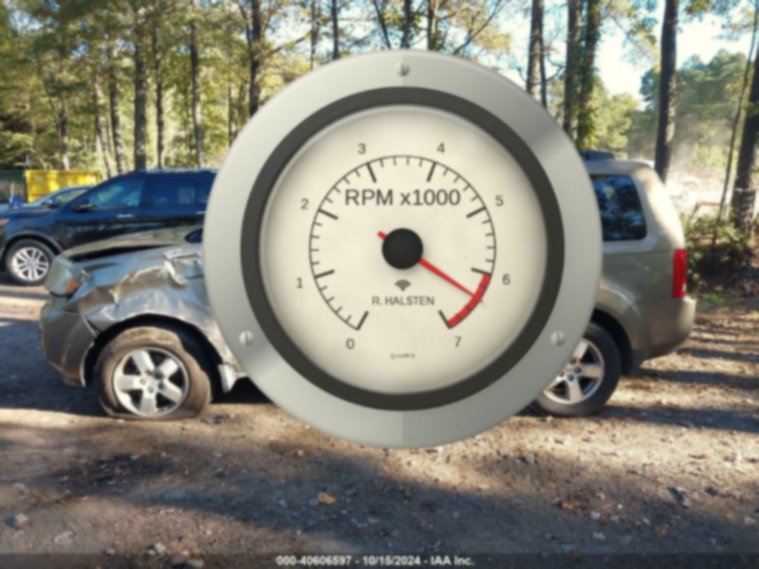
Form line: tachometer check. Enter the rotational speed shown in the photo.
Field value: 6400 rpm
